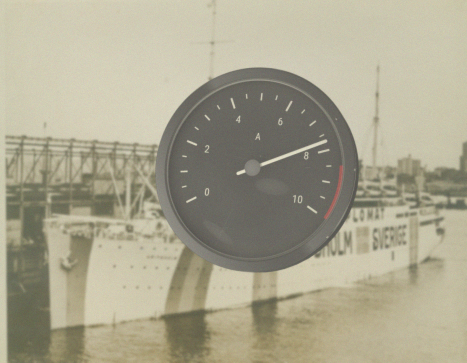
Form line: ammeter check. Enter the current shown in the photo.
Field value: 7.75 A
